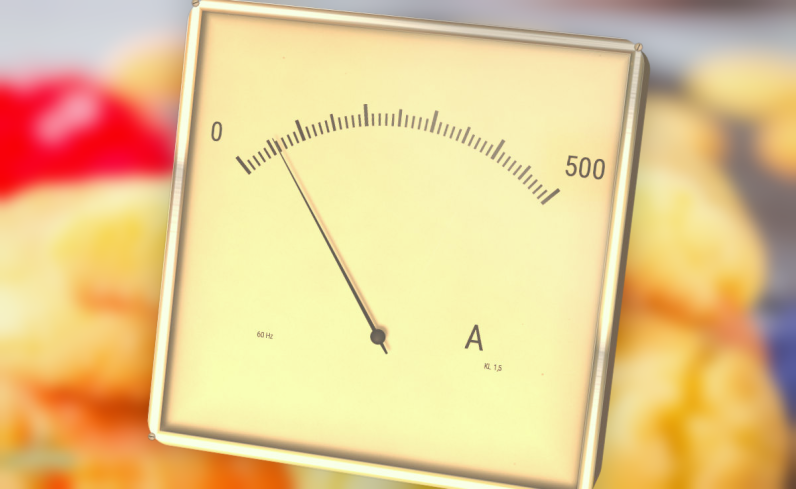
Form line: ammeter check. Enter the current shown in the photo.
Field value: 60 A
